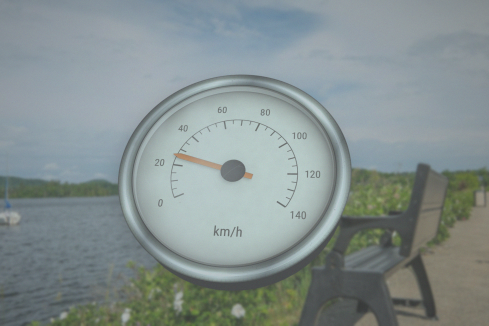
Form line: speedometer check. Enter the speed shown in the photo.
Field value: 25 km/h
